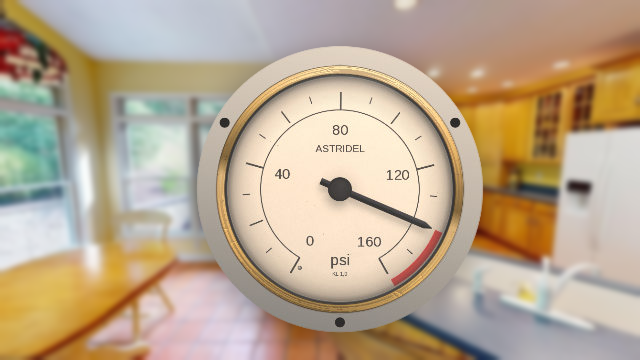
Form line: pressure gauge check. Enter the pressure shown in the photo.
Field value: 140 psi
